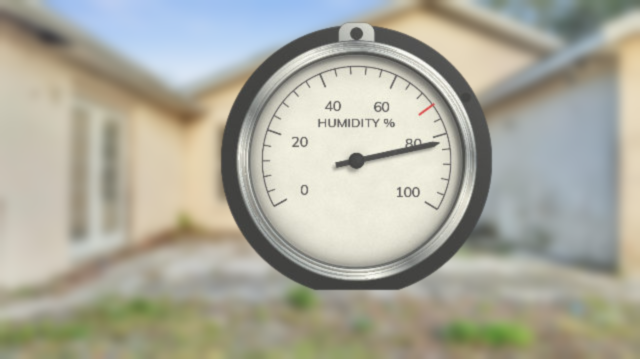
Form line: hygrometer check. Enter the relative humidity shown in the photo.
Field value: 82 %
